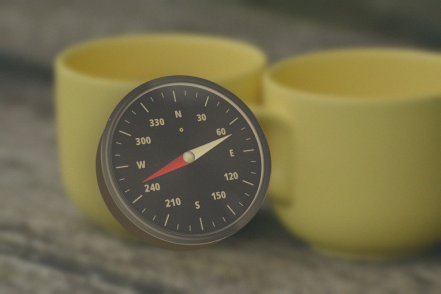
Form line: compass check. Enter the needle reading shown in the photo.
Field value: 250 °
